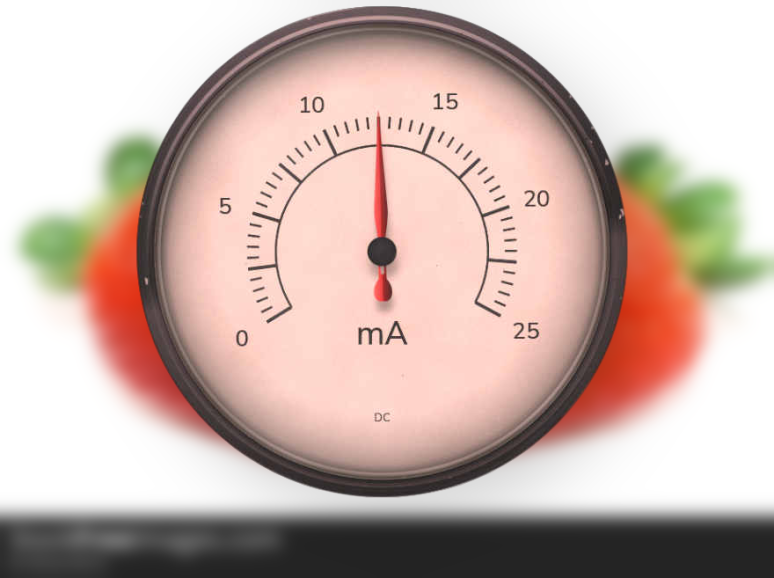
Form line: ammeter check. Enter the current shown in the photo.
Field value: 12.5 mA
